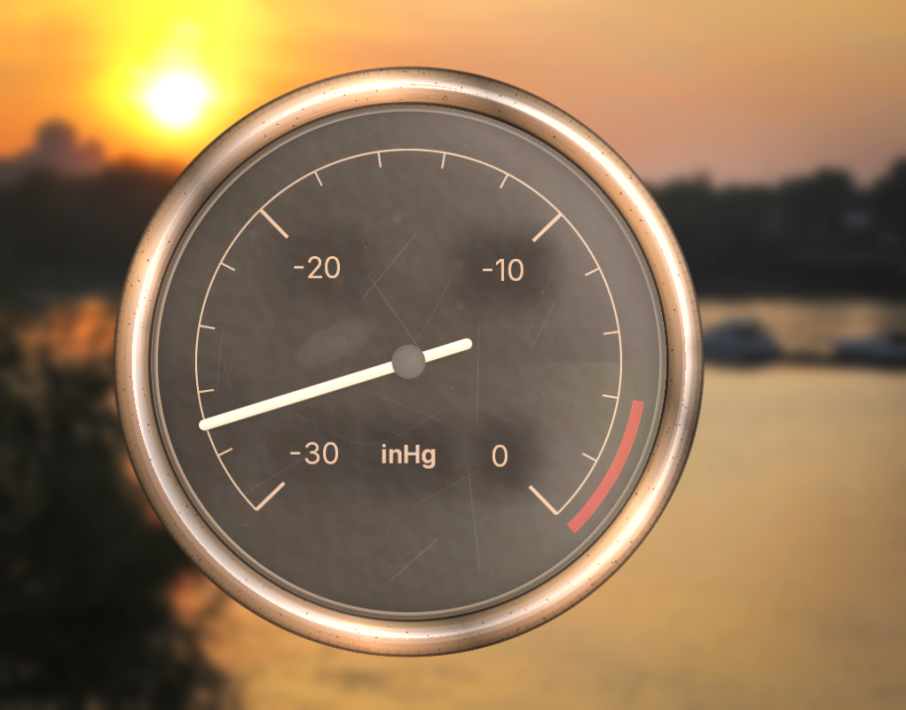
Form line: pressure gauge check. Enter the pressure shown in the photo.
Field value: -27 inHg
